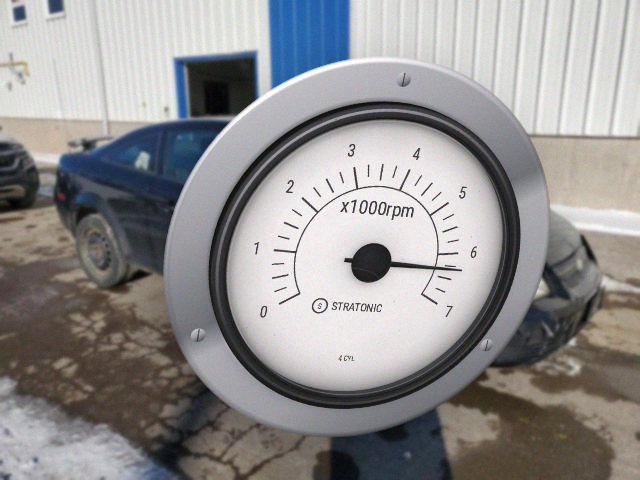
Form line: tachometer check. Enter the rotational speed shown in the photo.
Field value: 6250 rpm
